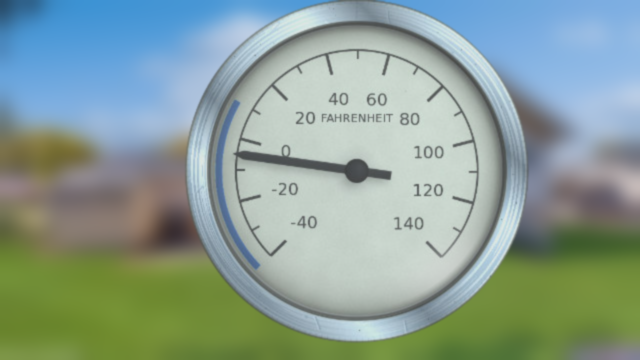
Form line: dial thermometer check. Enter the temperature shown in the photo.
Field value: -5 °F
